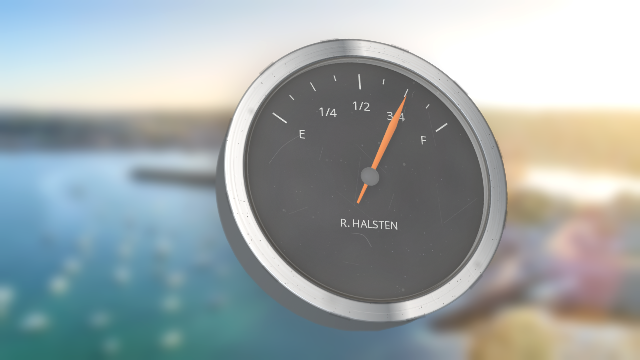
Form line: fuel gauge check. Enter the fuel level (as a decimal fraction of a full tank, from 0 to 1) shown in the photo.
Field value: 0.75
